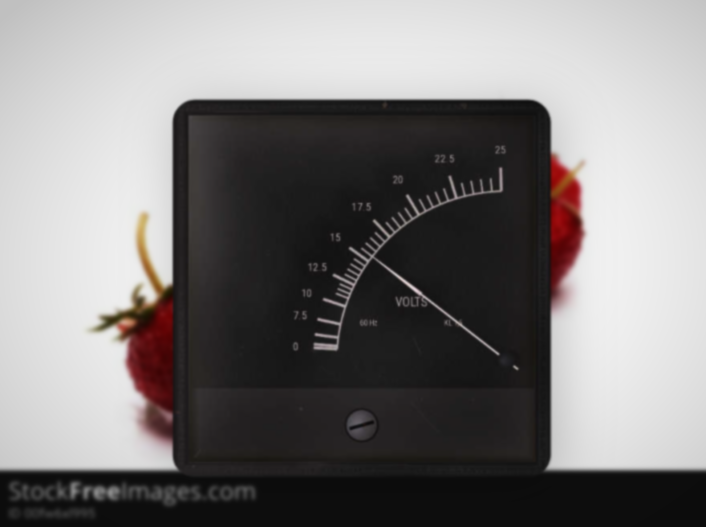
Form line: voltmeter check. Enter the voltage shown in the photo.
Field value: 15.5 V
